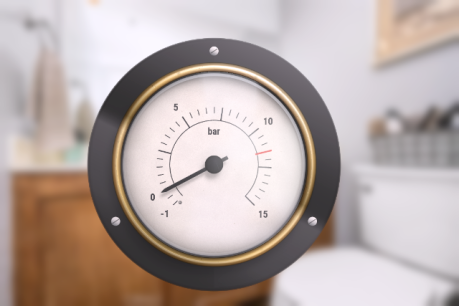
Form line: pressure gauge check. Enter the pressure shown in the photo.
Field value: 0 bar
